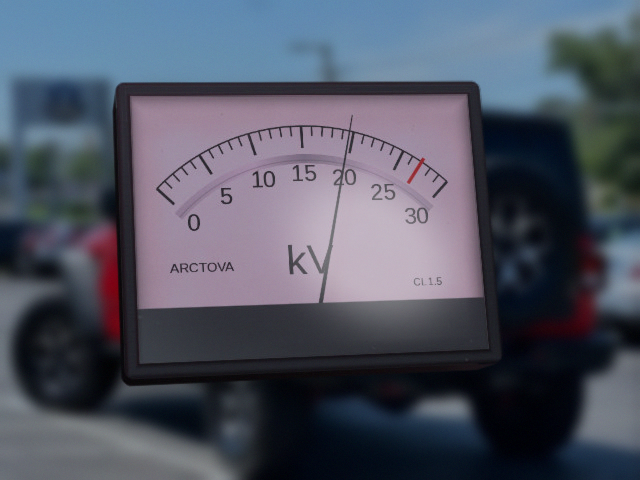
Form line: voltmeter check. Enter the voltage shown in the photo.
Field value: 19.5 kV
